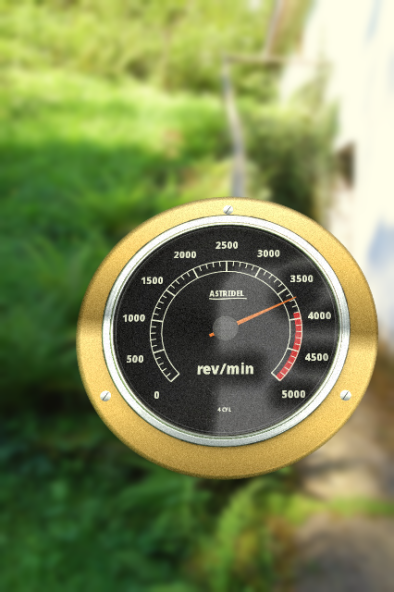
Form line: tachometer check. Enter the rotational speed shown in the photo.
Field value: 3700 rpm
